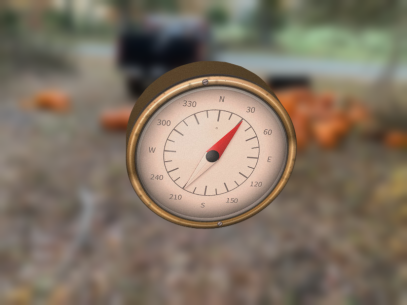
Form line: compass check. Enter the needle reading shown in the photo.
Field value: 30 °
